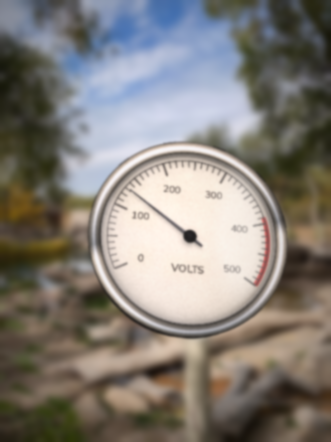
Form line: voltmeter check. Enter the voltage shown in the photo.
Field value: 130 V
